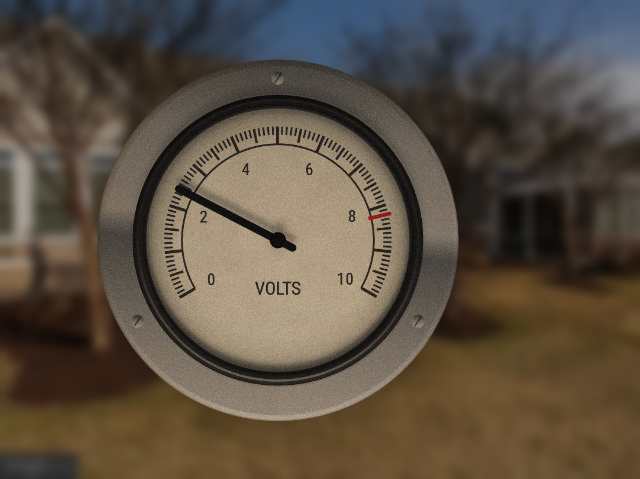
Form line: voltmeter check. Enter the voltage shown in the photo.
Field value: 2.4 V
